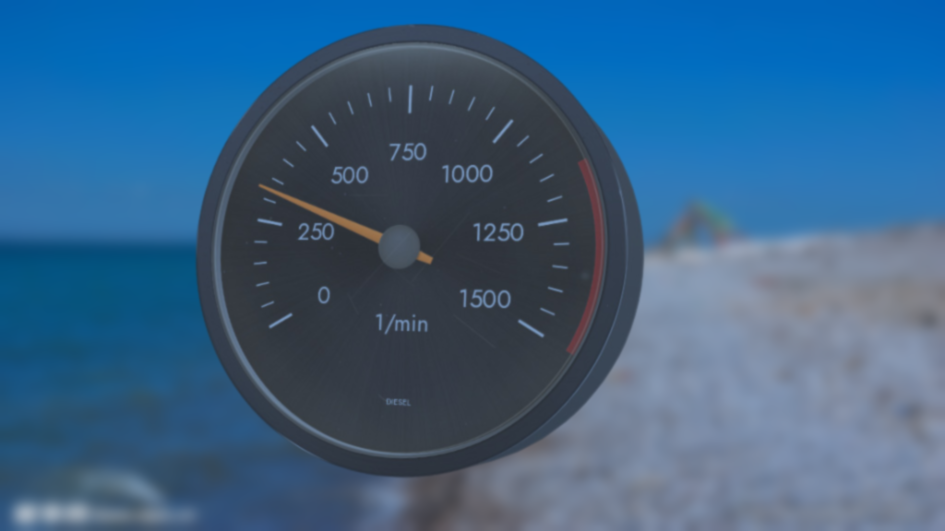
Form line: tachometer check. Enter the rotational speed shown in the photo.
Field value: 325 rpm
